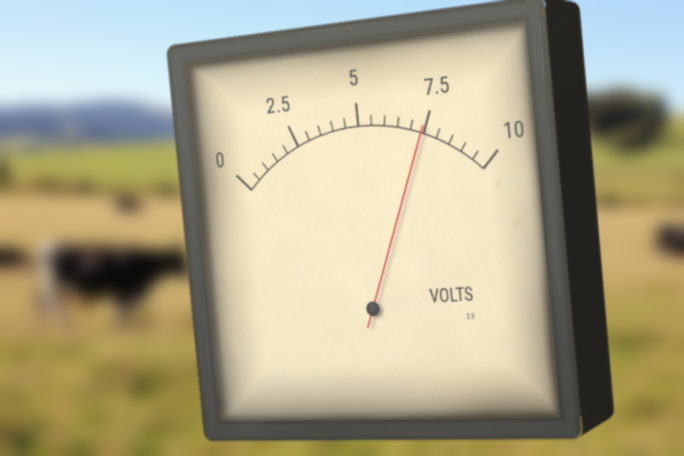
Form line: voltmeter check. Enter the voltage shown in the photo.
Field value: 7.5 V
